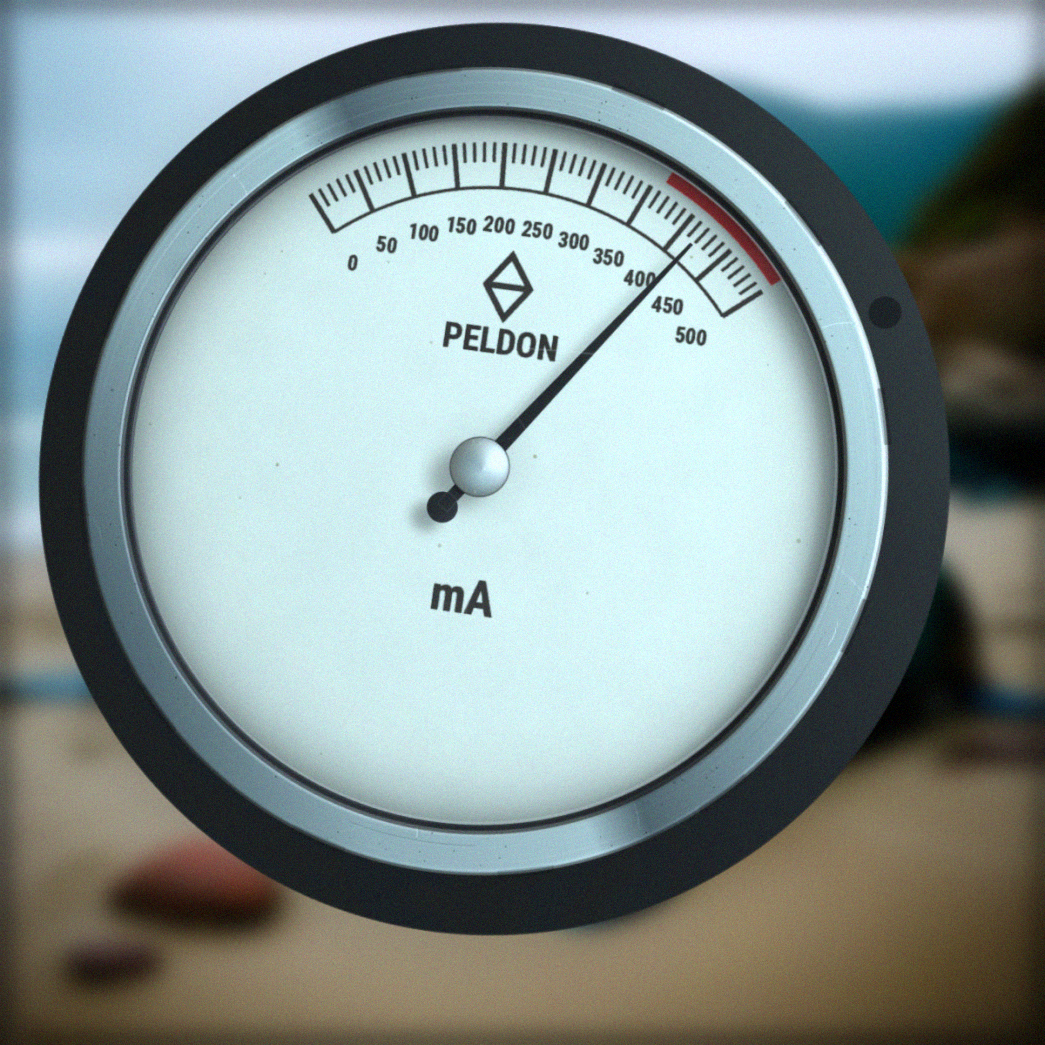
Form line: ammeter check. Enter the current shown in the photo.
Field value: 420 mA
